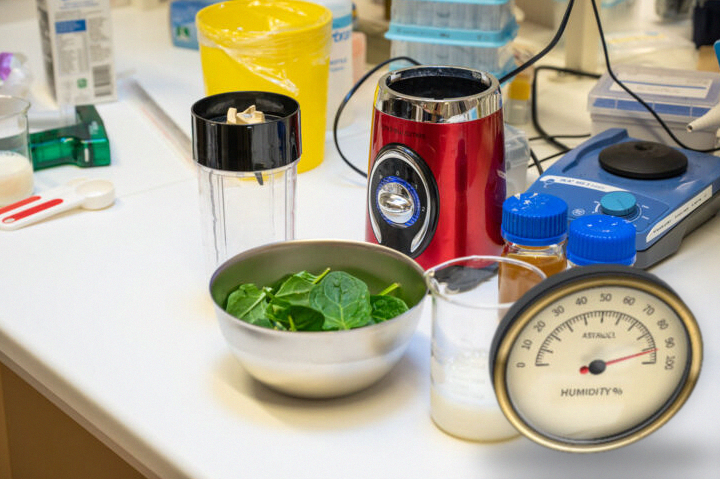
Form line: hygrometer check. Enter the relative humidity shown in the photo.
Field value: 90 %
